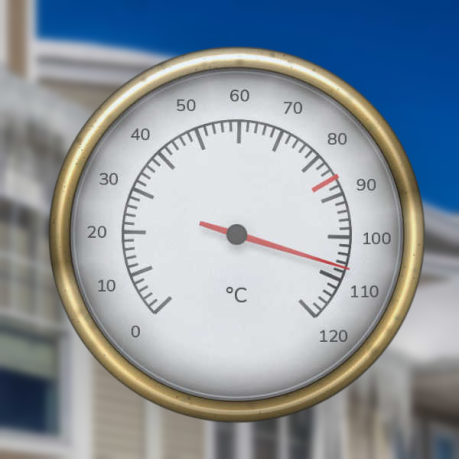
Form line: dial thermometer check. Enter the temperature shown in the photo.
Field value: 107 °C
